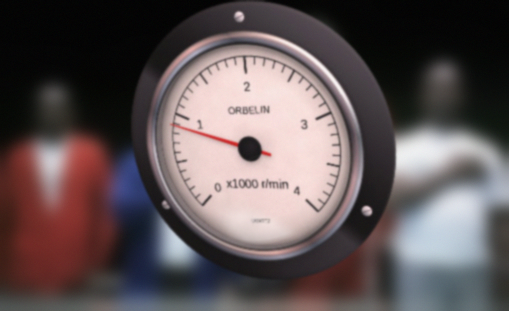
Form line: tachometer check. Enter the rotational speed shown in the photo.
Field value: 900 rpm
